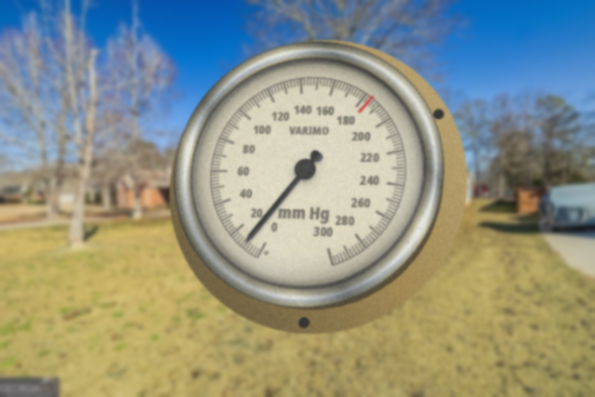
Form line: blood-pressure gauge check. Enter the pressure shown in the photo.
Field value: 10 mmHg
